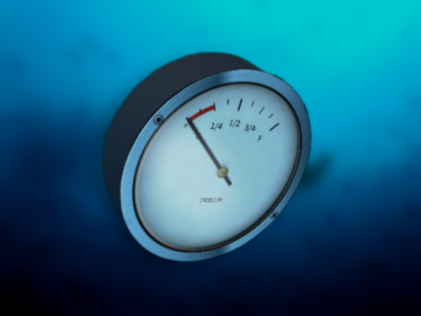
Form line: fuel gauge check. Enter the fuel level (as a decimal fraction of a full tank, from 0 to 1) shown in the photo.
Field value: 0
